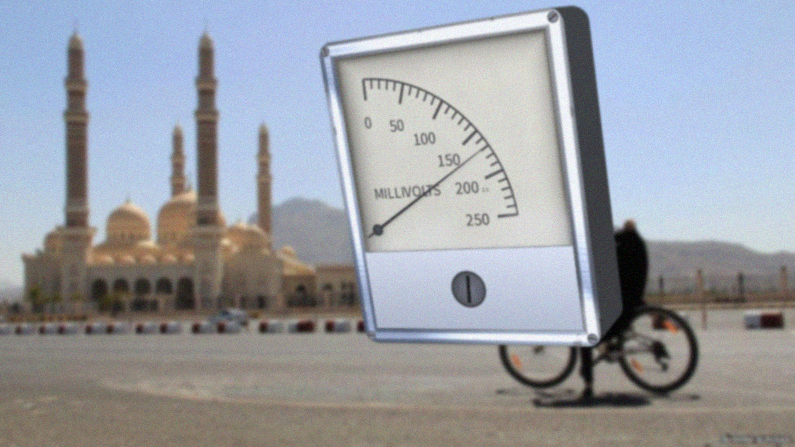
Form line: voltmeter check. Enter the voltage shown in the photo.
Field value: 170 mV
